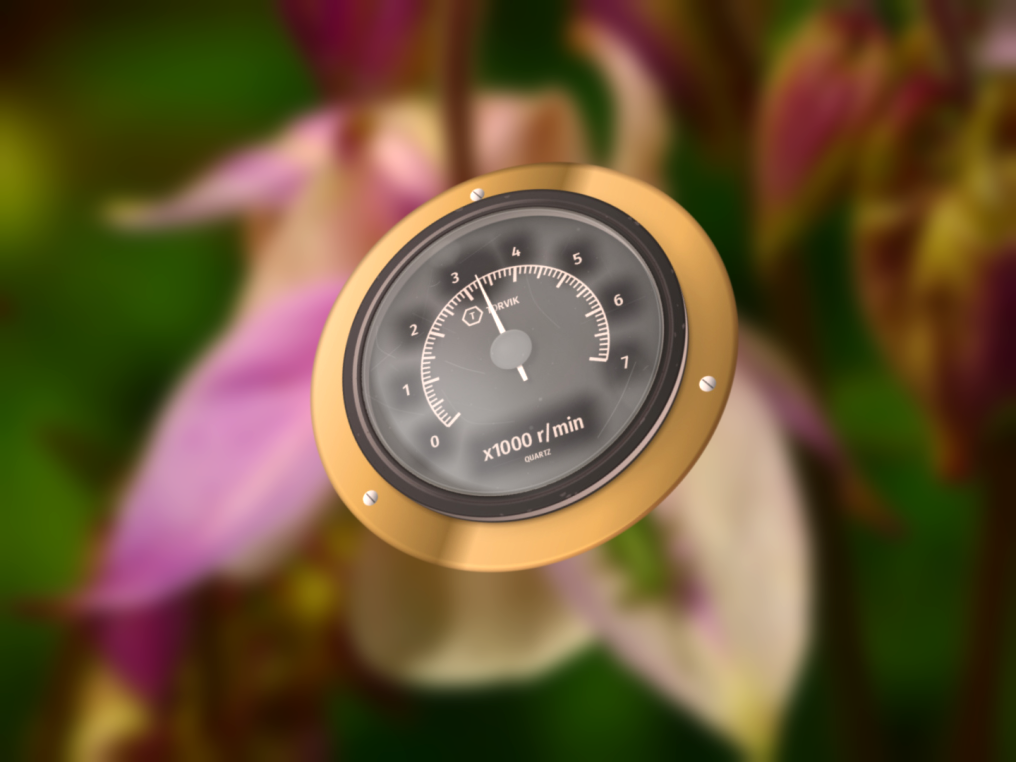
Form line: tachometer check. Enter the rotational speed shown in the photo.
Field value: 3300 rpm
